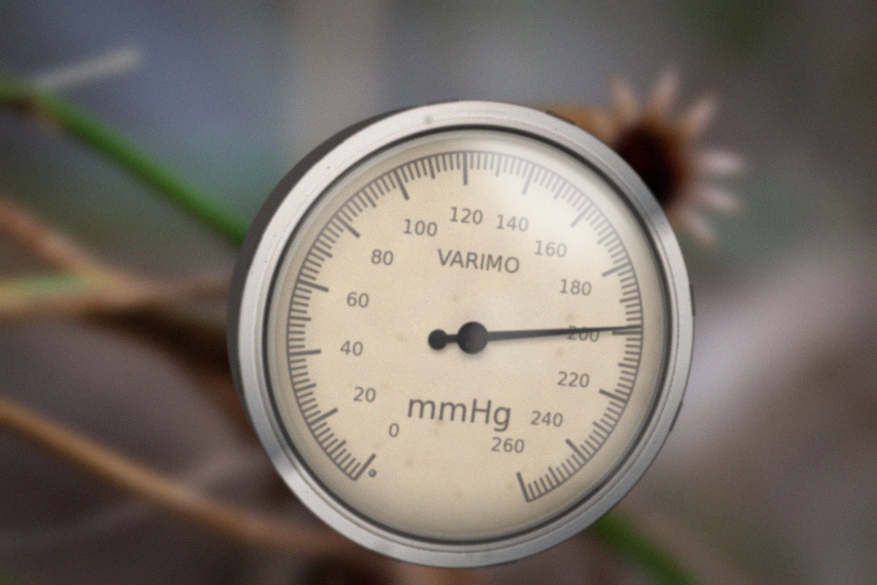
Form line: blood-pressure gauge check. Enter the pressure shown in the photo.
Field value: 198 mmHg
